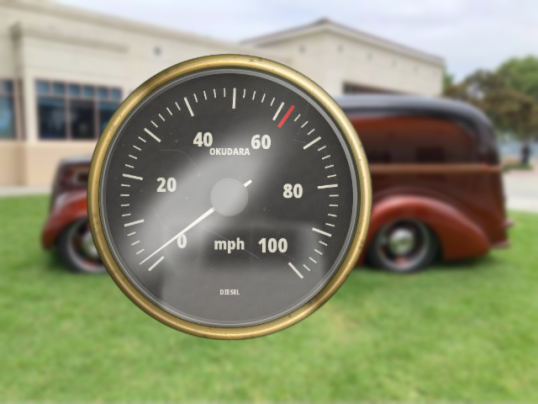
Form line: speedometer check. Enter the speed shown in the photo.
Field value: 2 mph
